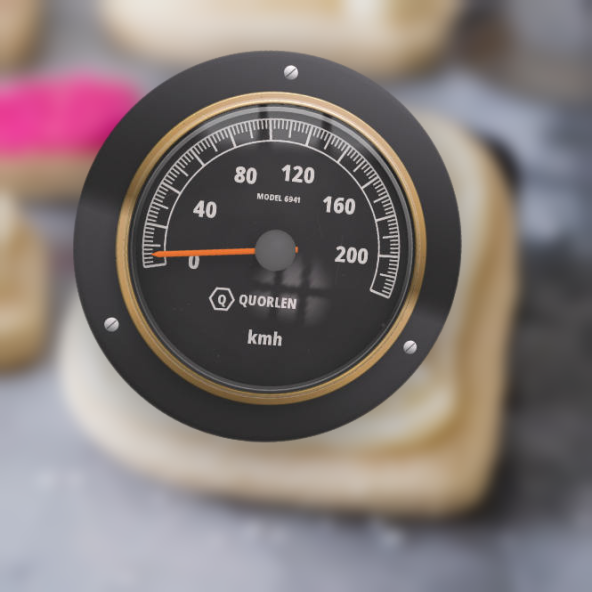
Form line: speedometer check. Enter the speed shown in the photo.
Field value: 6 km/h
